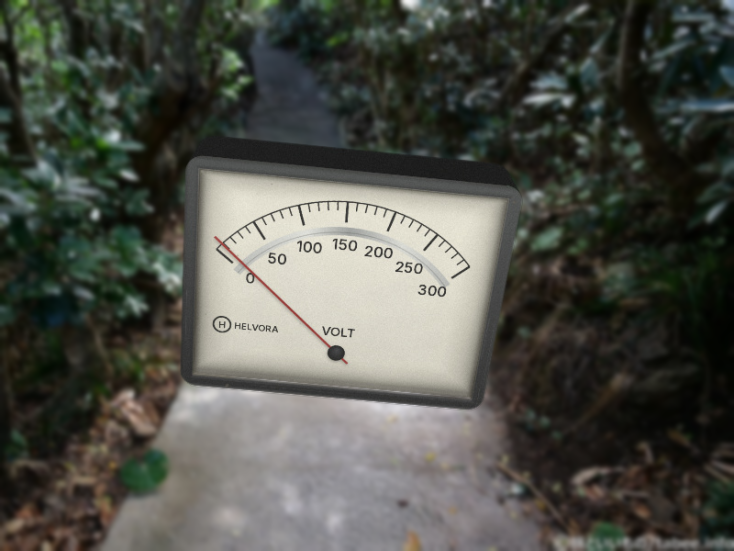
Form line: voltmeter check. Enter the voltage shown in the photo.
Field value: 10 V
